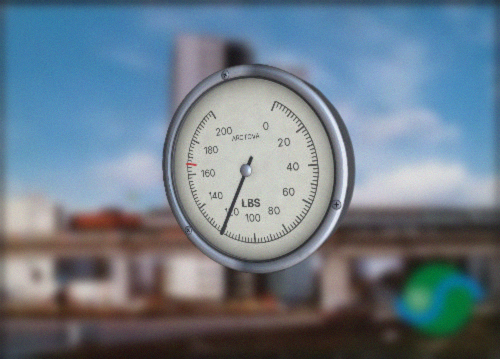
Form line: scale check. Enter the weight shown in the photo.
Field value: 120 lb
